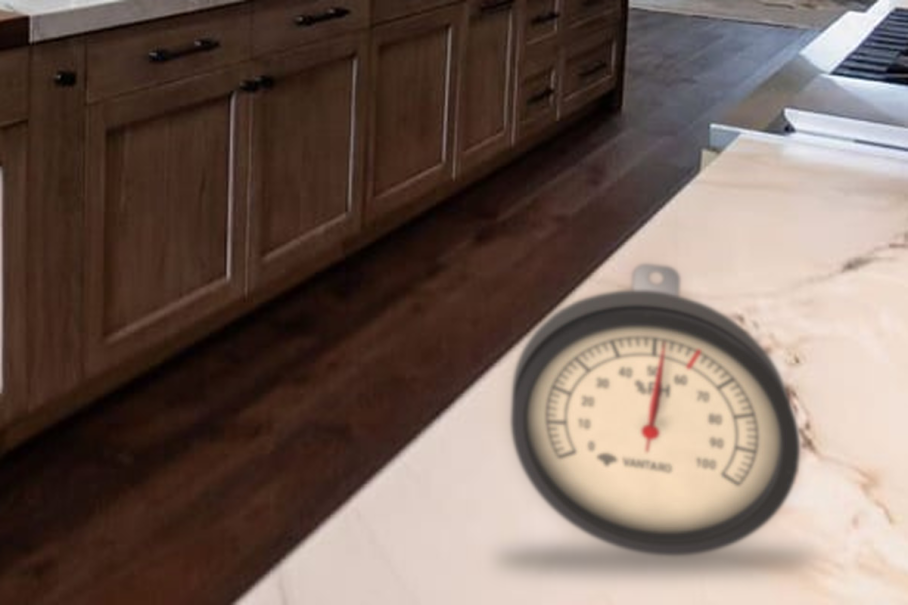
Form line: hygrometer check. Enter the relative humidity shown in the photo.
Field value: 52 %
